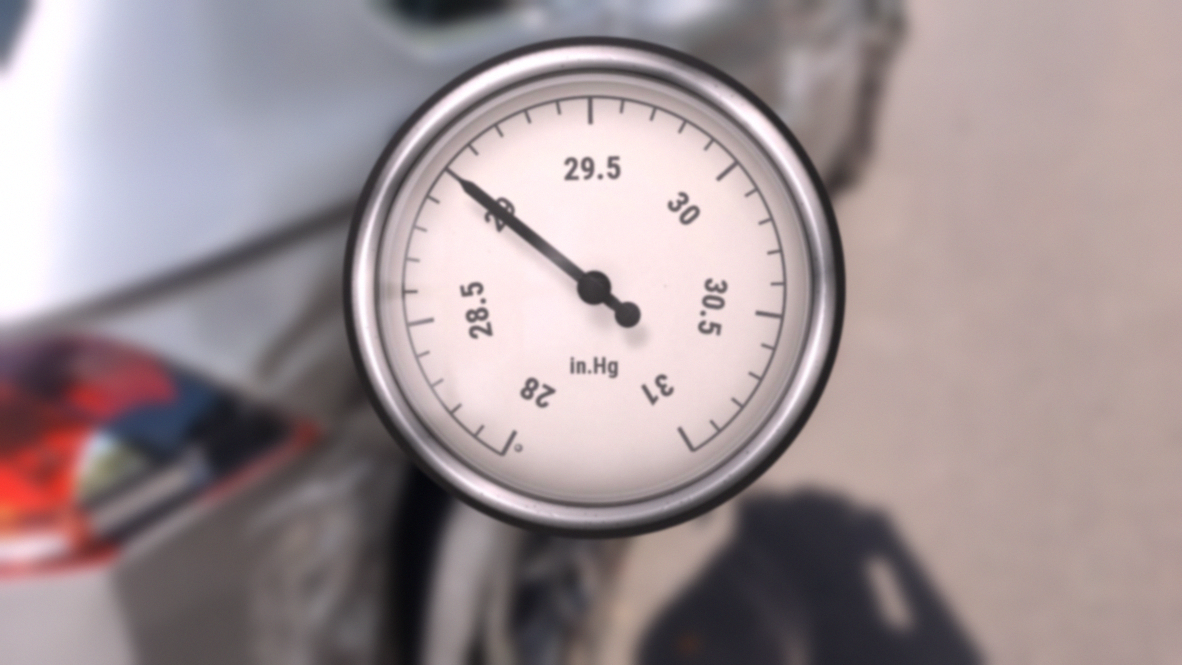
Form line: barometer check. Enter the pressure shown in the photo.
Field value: 29 inHg
